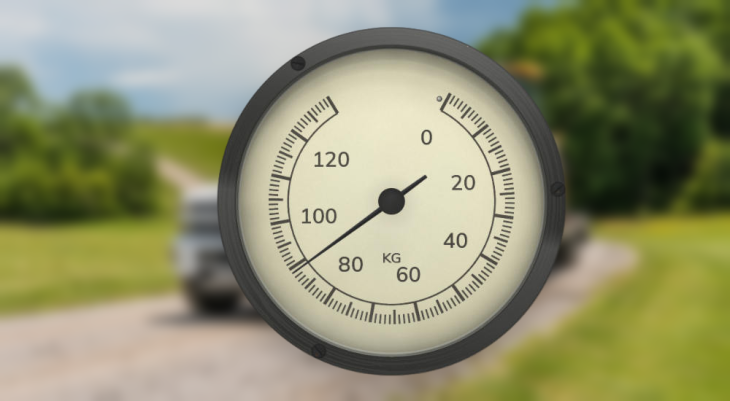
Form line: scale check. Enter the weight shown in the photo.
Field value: 89 kg
